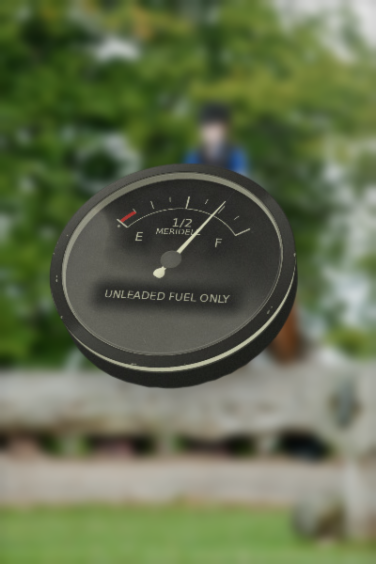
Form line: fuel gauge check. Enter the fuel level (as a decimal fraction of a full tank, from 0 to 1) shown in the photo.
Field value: 0.75
